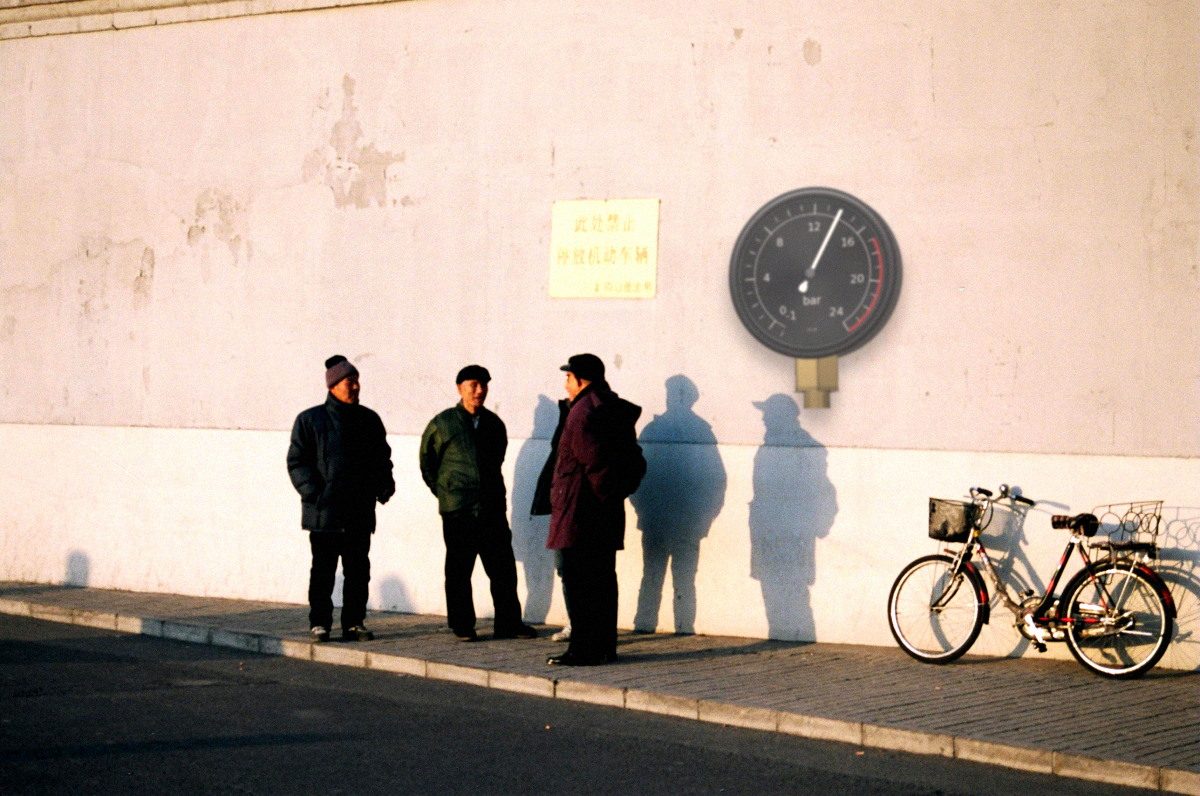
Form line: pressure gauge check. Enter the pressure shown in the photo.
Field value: 14 bar
